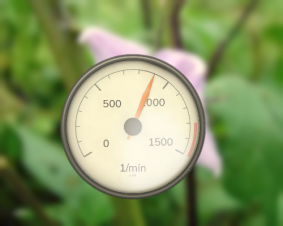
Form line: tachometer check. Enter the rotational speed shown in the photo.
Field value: 900 rpm
